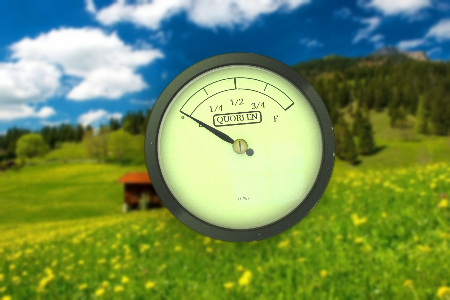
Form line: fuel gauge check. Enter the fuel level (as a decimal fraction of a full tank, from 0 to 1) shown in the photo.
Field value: 0
